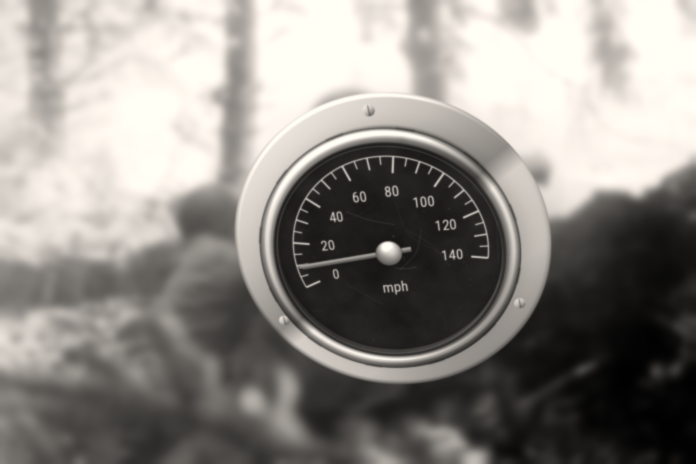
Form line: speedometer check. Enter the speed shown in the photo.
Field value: 10 mph
